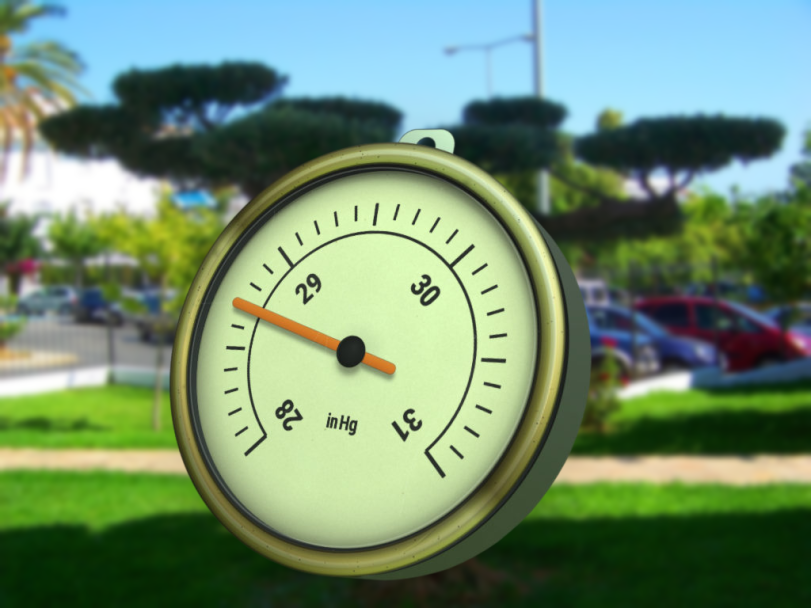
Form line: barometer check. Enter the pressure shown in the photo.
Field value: 28.7 inHg
